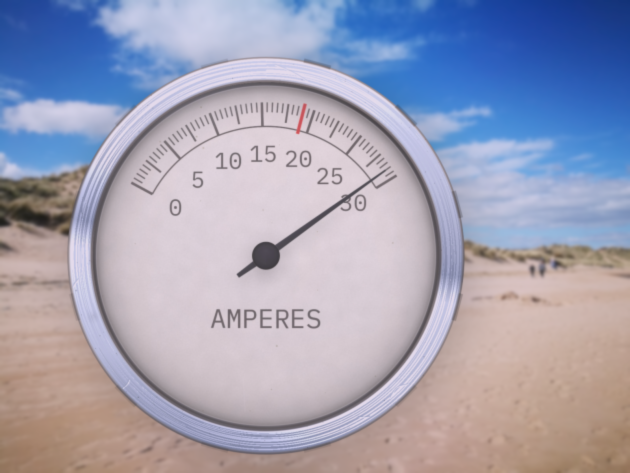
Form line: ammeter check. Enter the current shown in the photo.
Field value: 29 A
